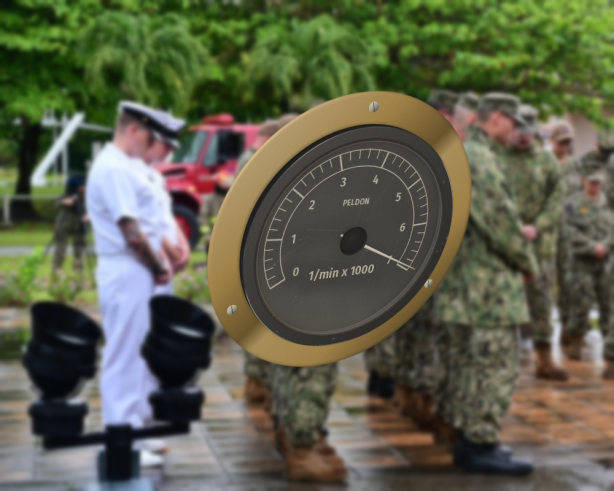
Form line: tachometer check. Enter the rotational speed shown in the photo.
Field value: 6900 rpm
